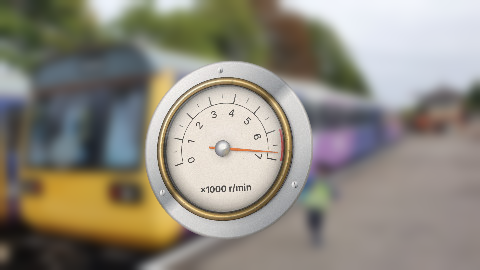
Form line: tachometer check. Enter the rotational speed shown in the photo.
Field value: 6750 rpm
